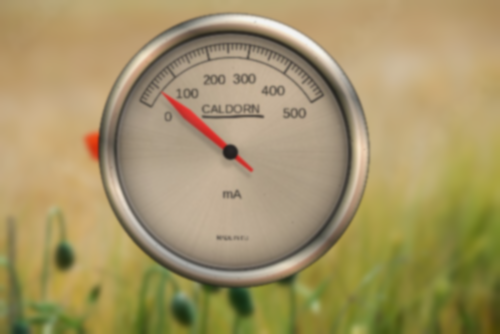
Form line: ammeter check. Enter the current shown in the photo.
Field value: 50 mA
